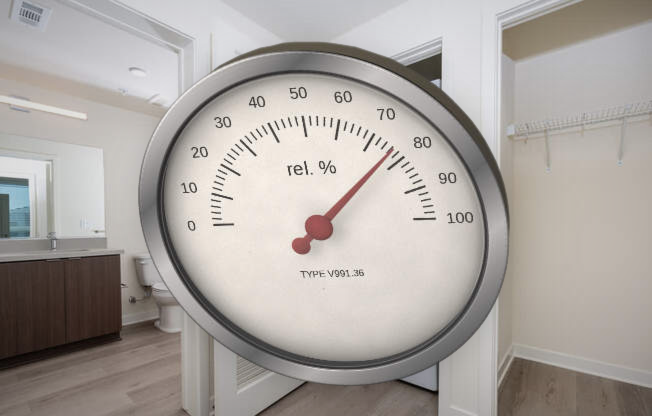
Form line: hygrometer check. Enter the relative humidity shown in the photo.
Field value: 76 %
